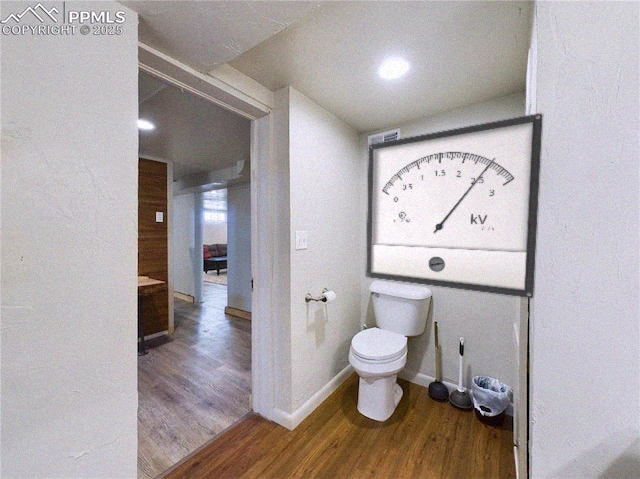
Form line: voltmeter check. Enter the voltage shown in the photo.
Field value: 2.5 kV
